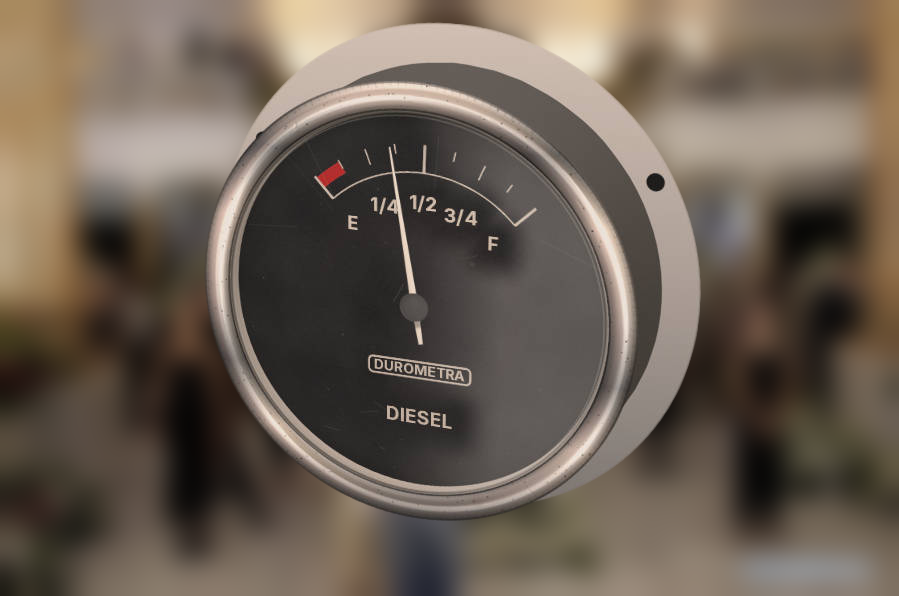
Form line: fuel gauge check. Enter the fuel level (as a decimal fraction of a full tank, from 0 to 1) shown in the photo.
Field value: 0.375
